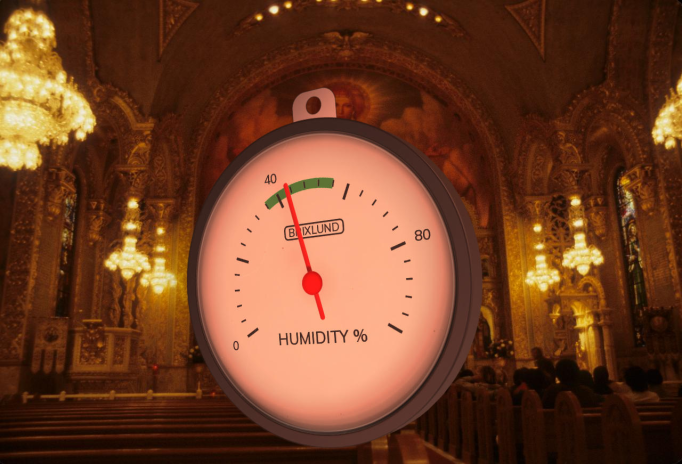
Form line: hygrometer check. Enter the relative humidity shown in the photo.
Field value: 44 %
